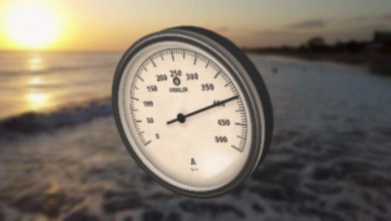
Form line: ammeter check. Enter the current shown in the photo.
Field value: 400 A
